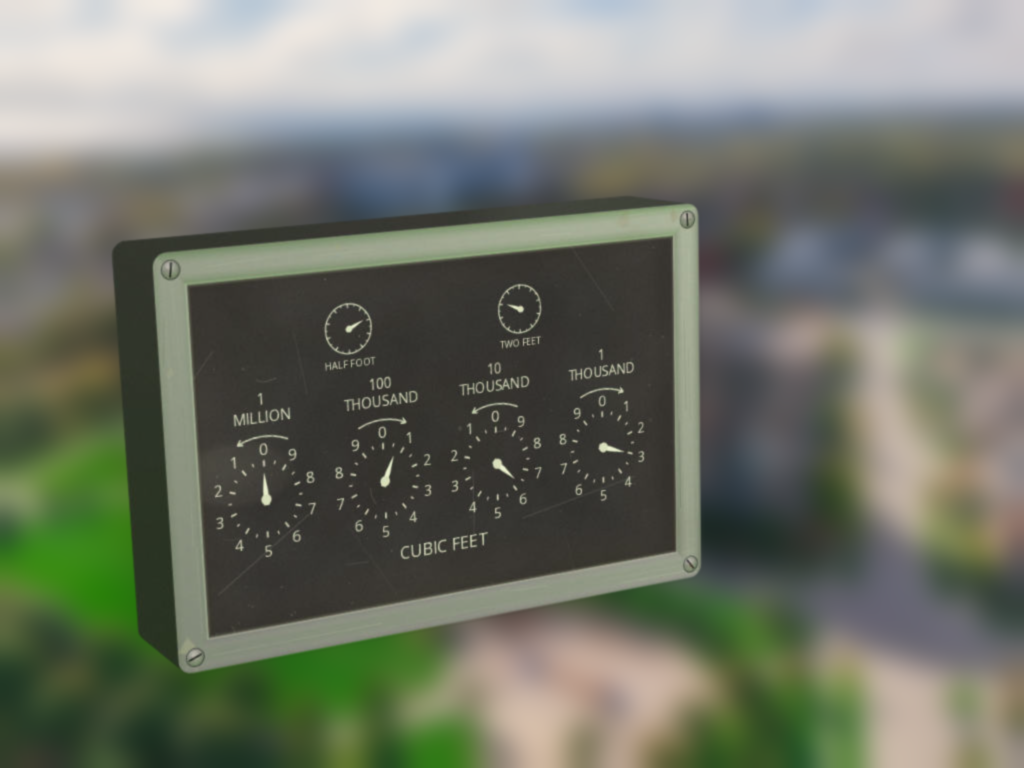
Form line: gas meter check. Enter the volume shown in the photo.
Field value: 6300 ft³
